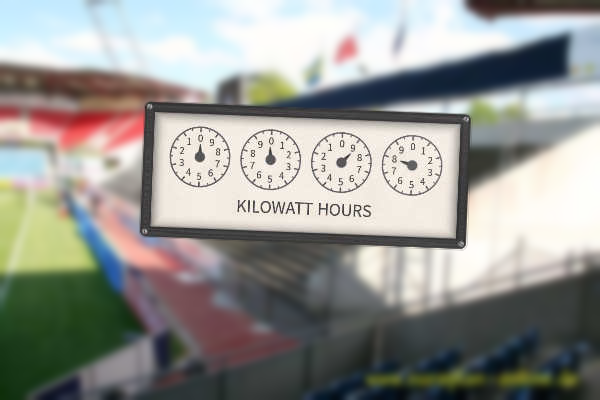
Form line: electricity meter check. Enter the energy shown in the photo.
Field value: 9988 kWh
